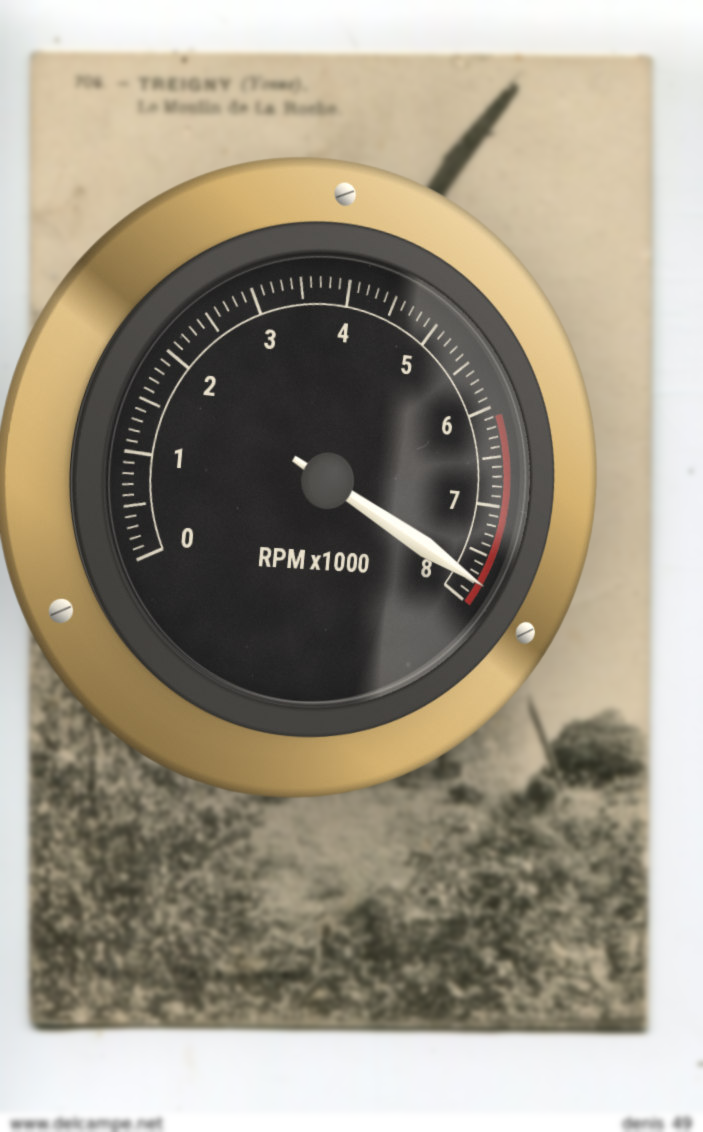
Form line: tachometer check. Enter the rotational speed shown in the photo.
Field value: 7800 rpm
